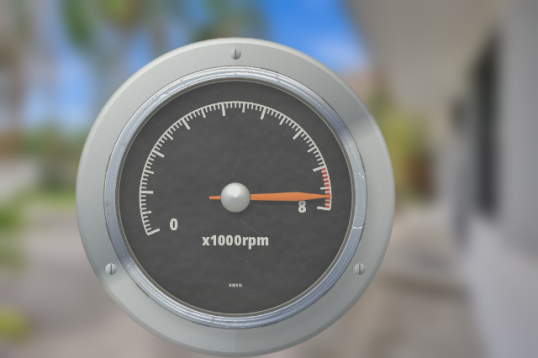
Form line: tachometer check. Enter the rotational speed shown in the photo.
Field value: 7700 rpm
